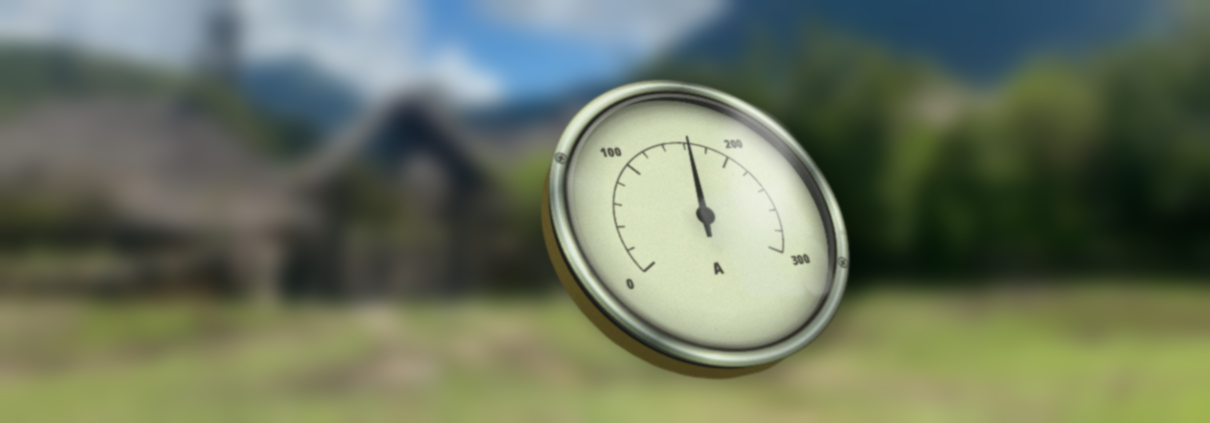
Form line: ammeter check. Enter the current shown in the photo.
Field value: 160 A
